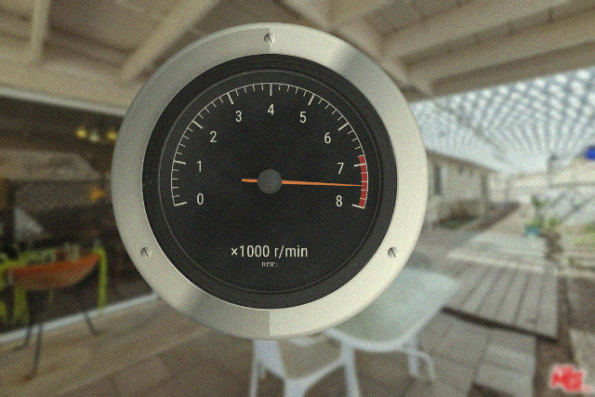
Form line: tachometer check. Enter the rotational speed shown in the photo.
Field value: 7500 rpm
